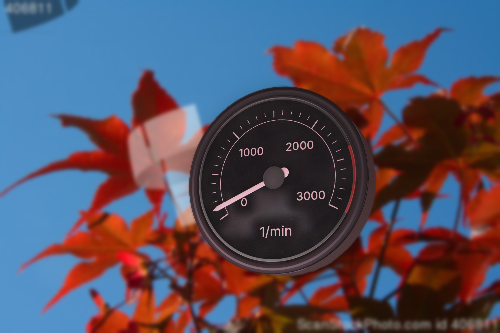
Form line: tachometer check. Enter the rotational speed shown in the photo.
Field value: 100 rpm
